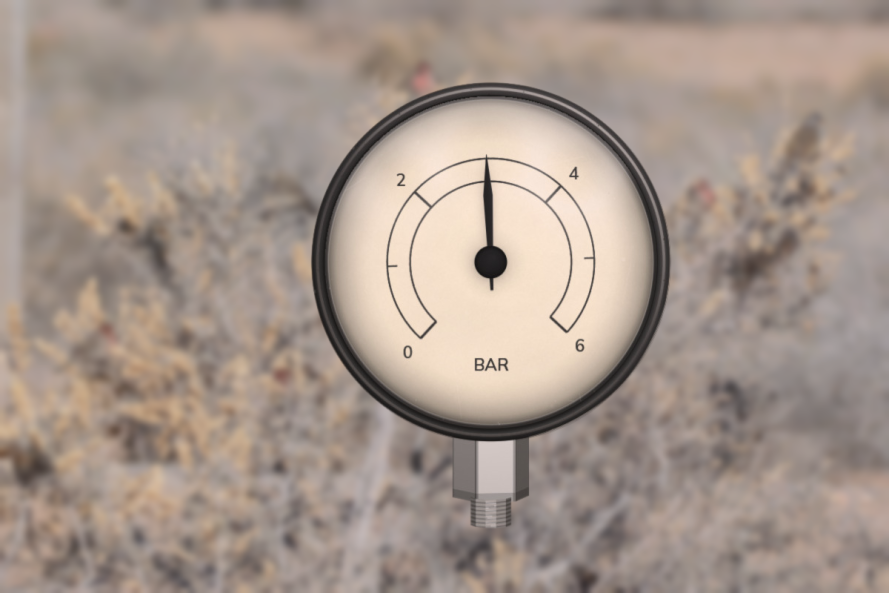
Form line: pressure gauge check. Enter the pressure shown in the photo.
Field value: 3 bar
